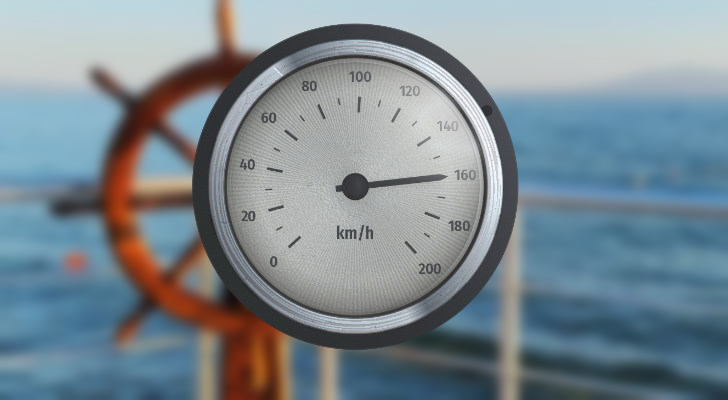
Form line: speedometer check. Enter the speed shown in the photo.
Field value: 160 km/h
